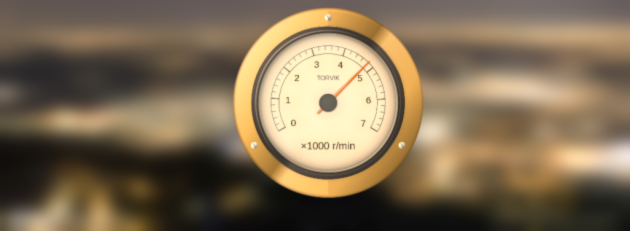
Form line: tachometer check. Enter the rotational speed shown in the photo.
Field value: 4800 rpm
